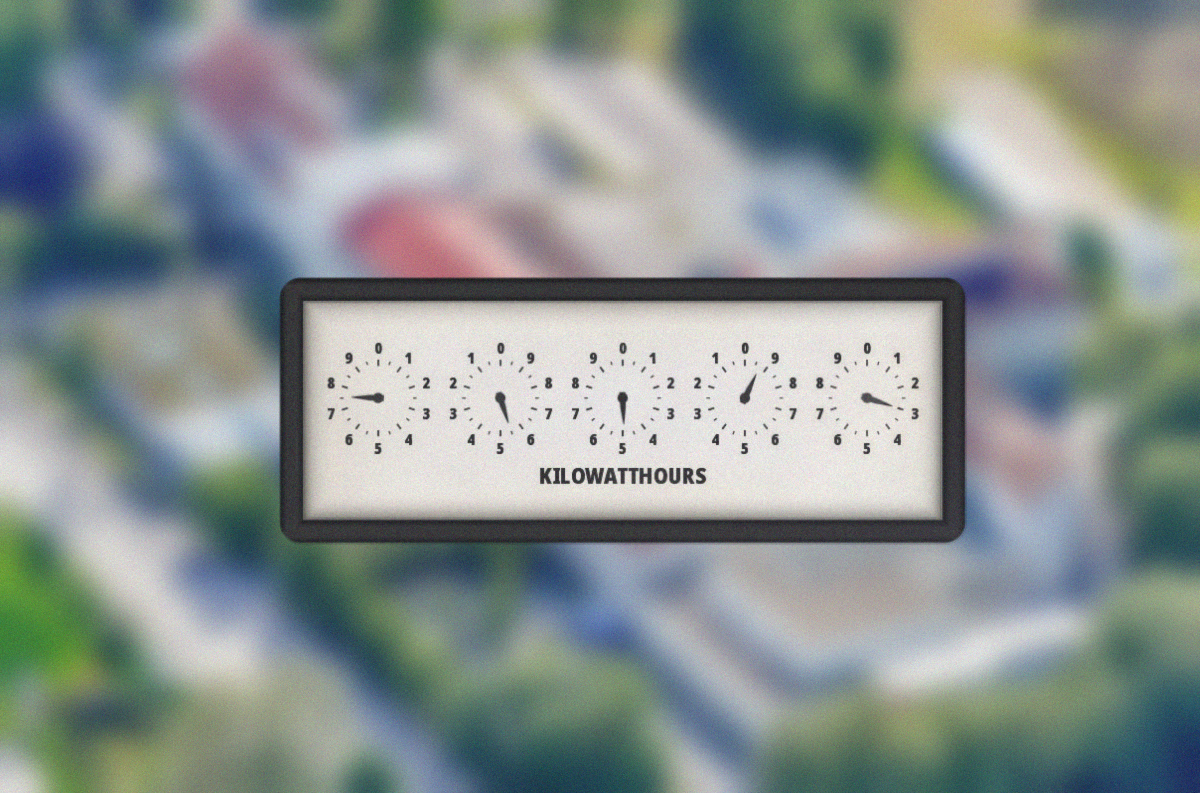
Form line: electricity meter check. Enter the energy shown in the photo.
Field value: 75493 kWh
